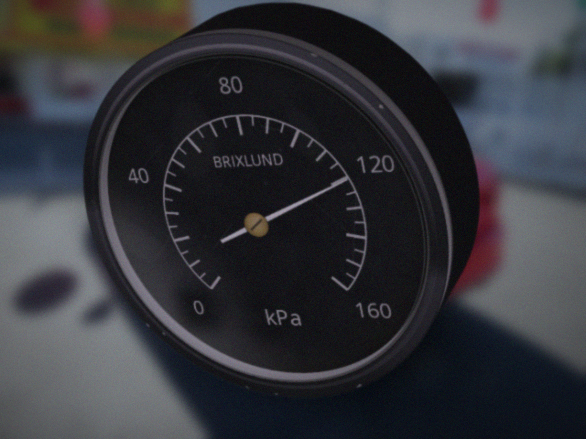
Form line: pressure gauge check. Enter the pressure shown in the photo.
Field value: 120 kPa
